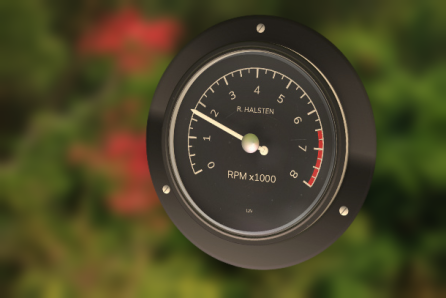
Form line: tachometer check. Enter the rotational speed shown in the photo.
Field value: 1750 rpm
